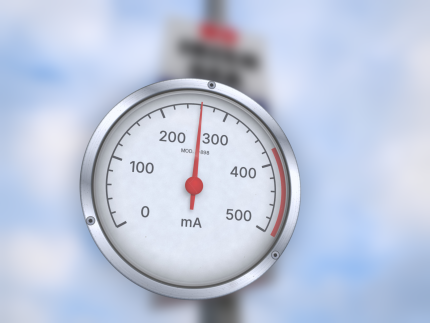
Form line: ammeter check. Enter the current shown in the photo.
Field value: 260 mA
